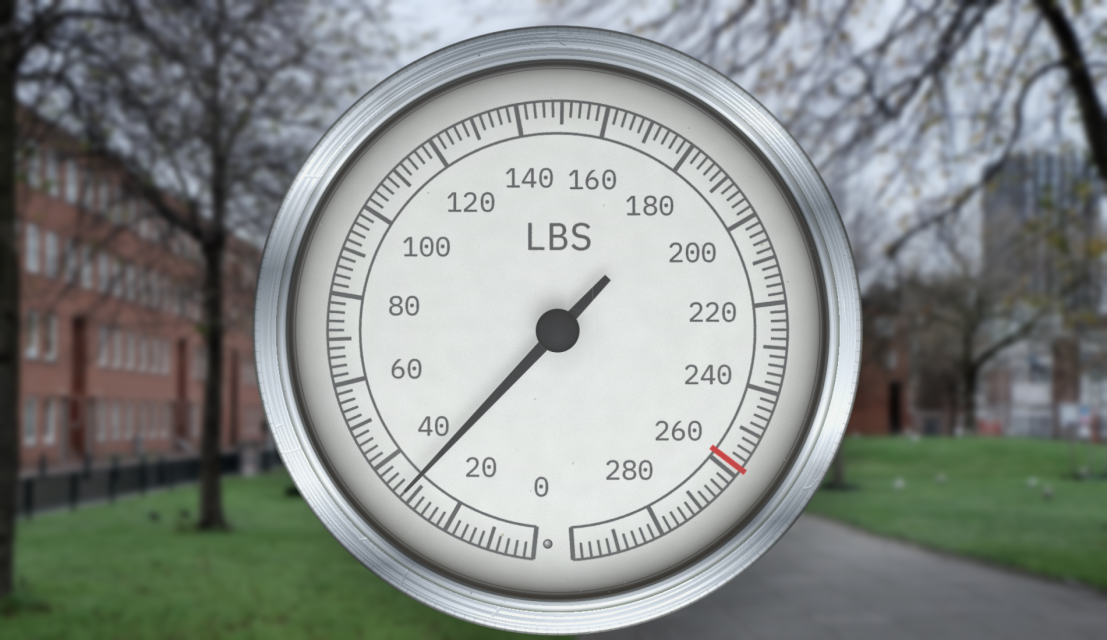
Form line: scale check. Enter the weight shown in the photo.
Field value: 32 lb
